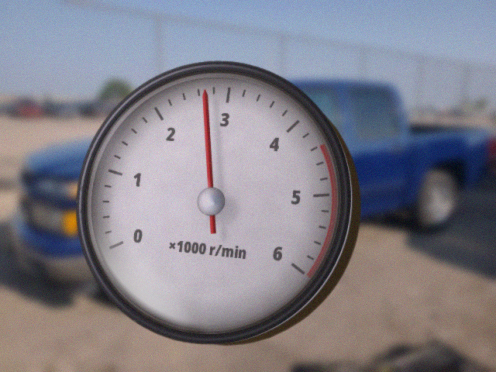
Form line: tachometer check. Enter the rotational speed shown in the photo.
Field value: 2700 rpm
